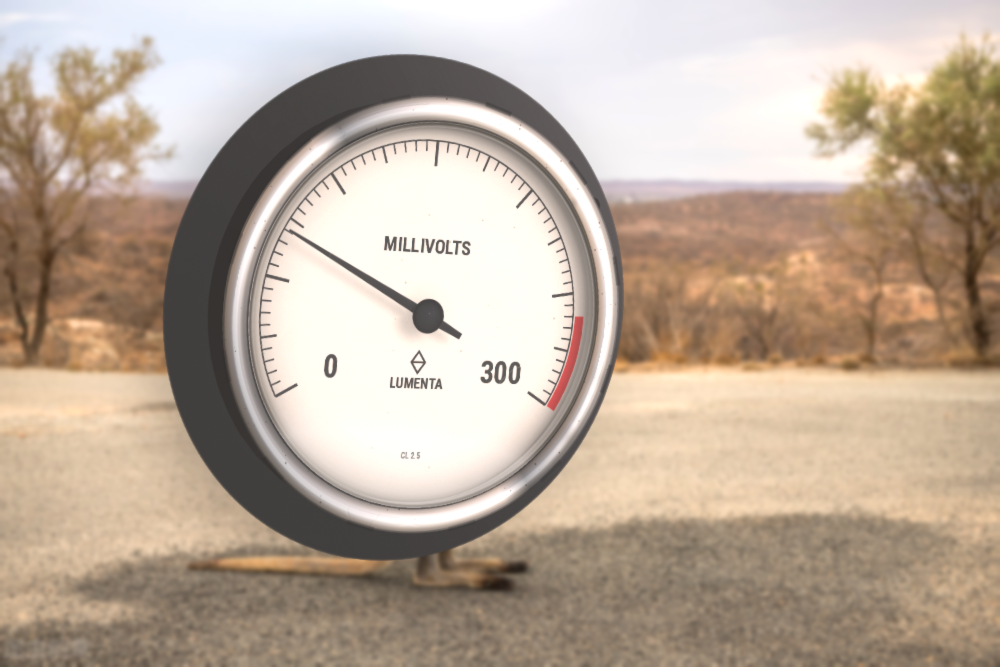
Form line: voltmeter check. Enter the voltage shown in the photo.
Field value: 70 mV
